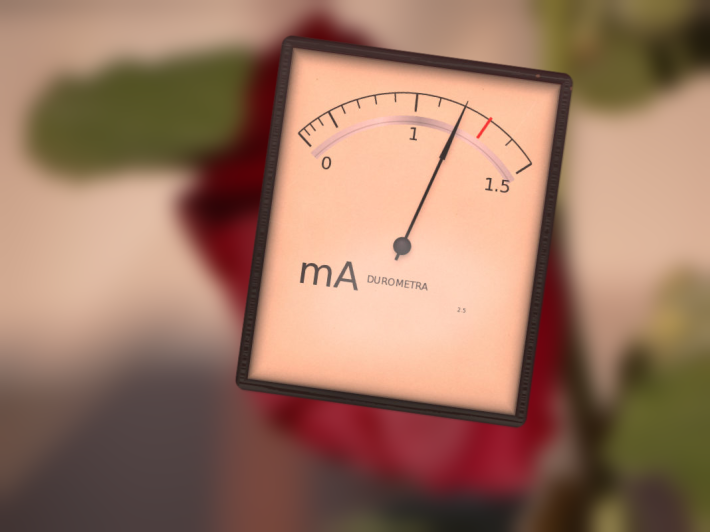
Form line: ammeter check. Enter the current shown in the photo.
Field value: 1.2 mA
